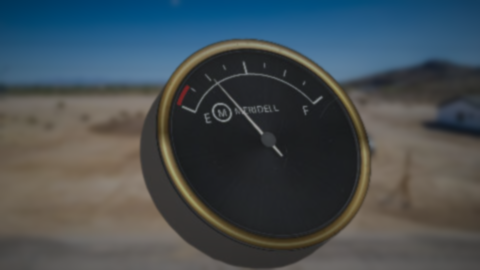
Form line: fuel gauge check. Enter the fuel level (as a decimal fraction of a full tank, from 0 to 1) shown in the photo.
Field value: 0.25
